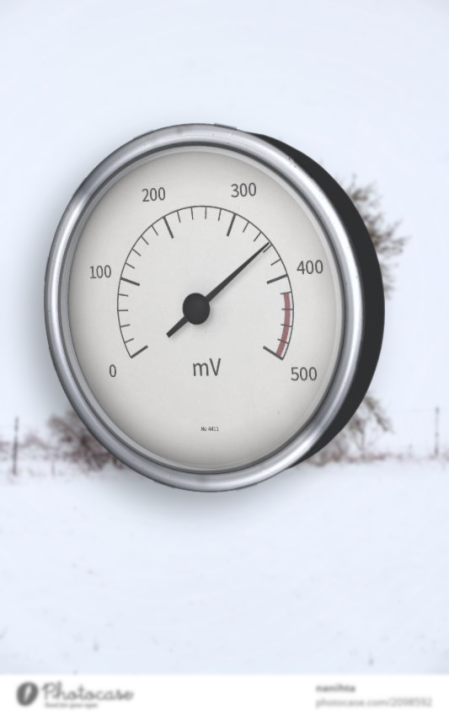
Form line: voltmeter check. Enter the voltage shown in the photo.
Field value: 360 mV
